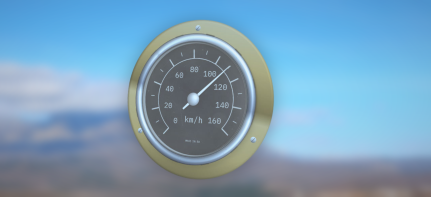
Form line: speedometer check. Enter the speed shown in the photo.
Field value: 110 km/h
